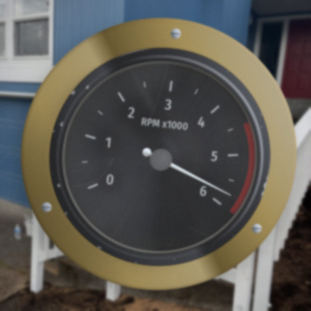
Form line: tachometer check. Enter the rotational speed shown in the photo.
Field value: 5750 rpm
